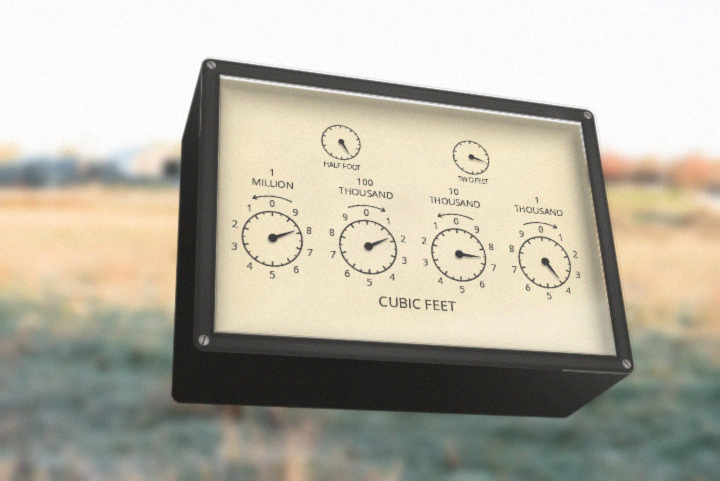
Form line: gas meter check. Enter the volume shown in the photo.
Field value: 817400 ft³
